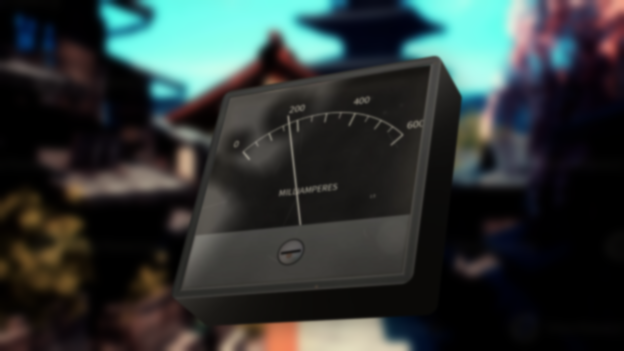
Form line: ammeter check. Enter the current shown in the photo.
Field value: 175 mA
